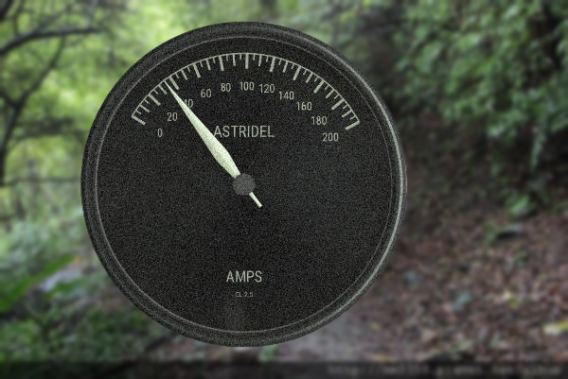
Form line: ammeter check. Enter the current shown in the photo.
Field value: 35 A
